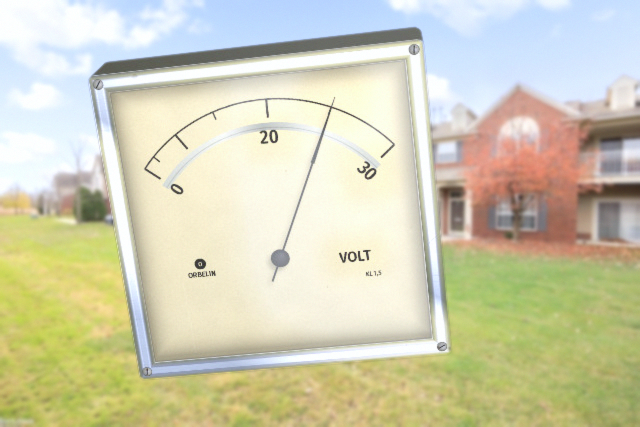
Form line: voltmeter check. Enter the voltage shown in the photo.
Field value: 25 V
